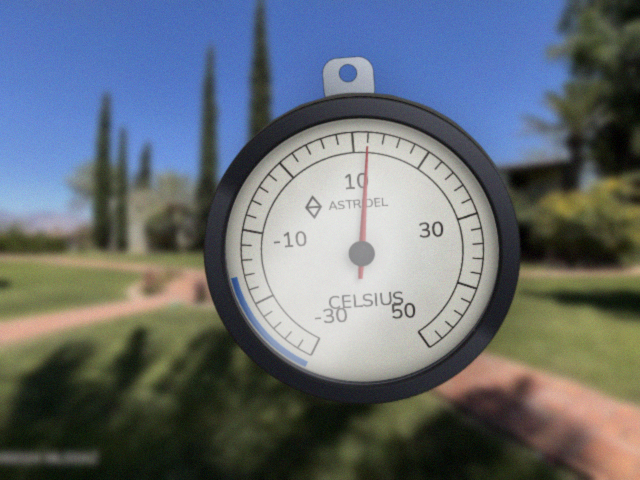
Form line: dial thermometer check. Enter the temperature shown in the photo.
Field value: 12 °C
